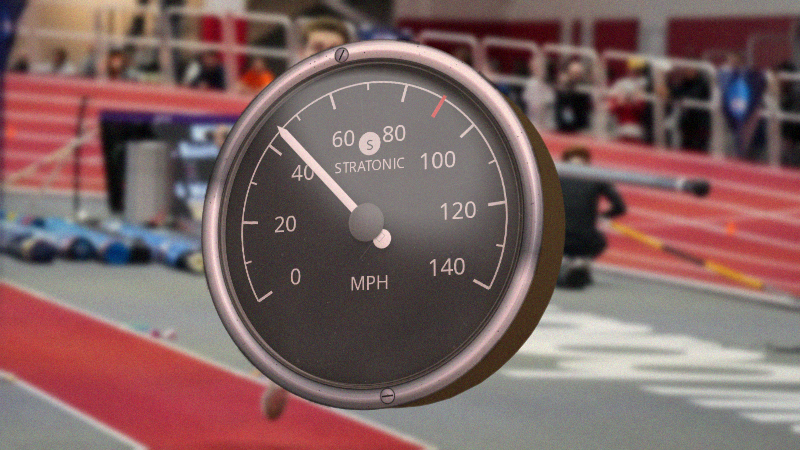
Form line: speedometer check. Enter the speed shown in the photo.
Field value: 45 mph
